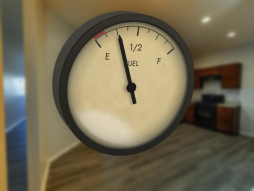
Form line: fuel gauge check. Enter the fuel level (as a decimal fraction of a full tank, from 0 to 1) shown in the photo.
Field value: 0.25
